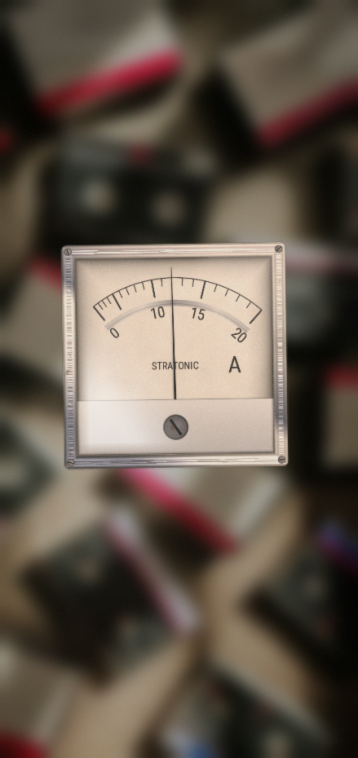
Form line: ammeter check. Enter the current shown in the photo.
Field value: 12 A
